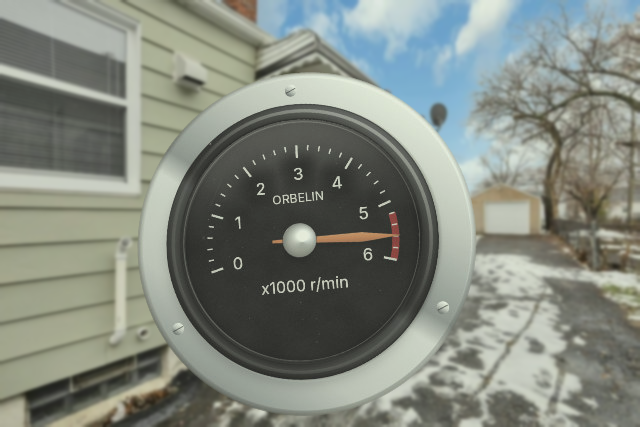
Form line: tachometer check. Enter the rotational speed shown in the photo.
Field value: 5600 rpm
